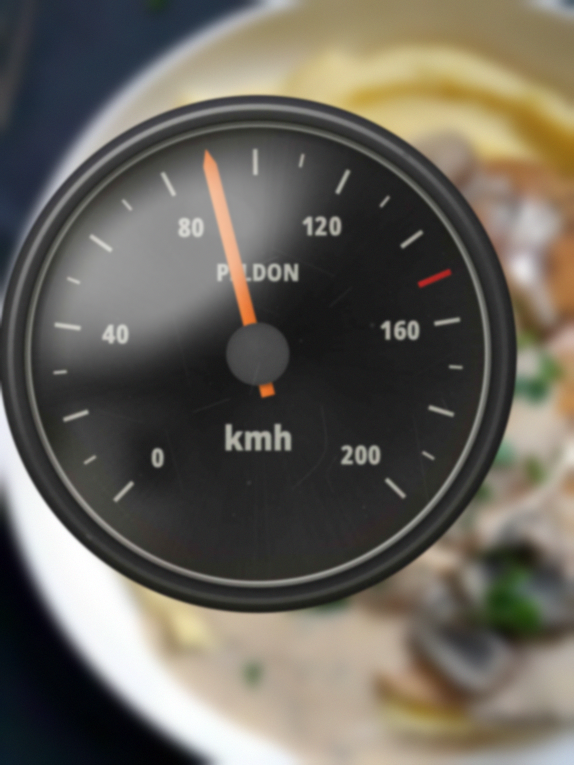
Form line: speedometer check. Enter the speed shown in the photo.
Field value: 90 km/h
